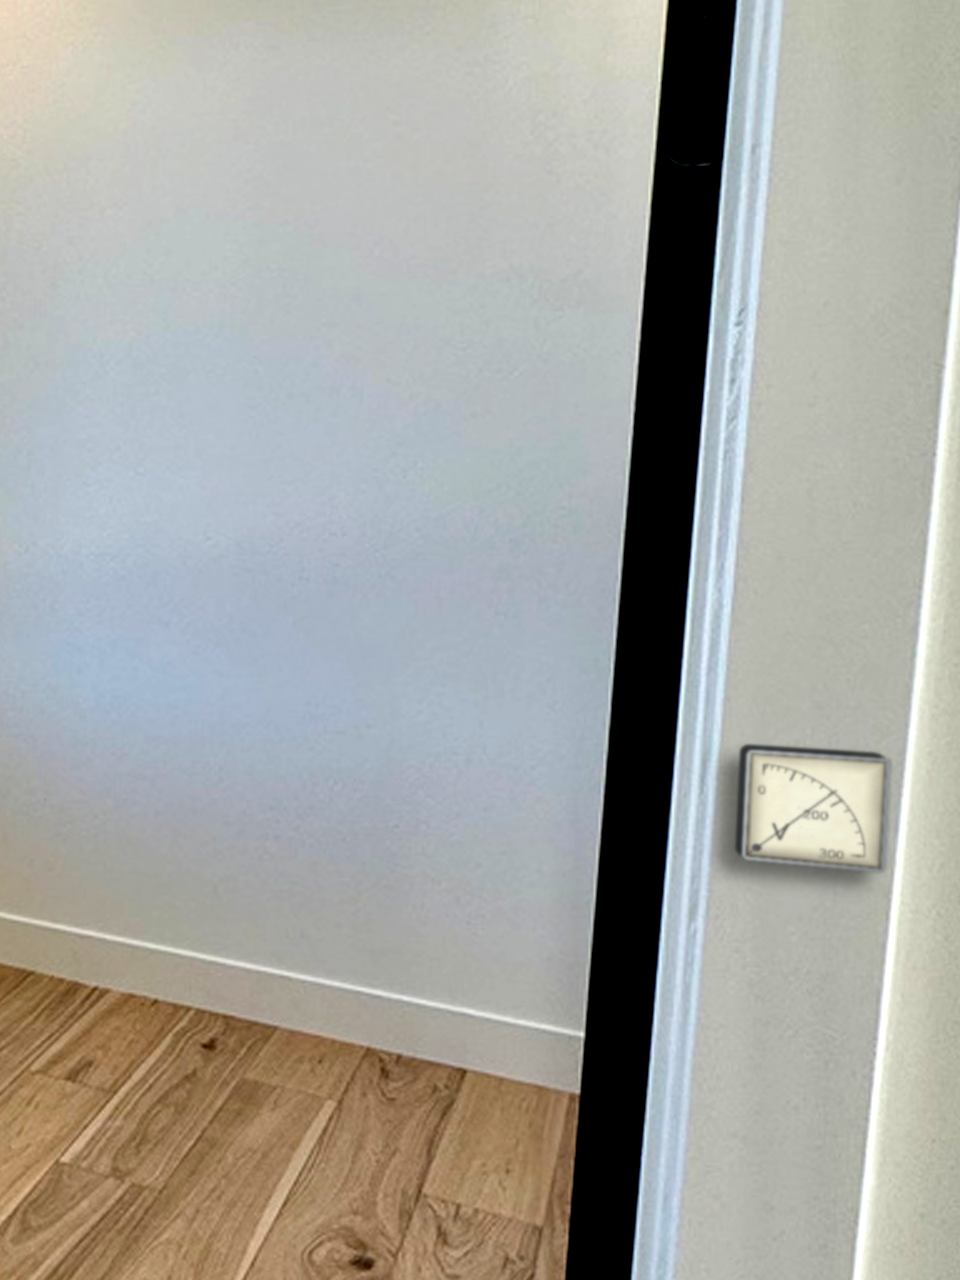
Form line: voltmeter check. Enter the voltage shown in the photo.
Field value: 180 V
